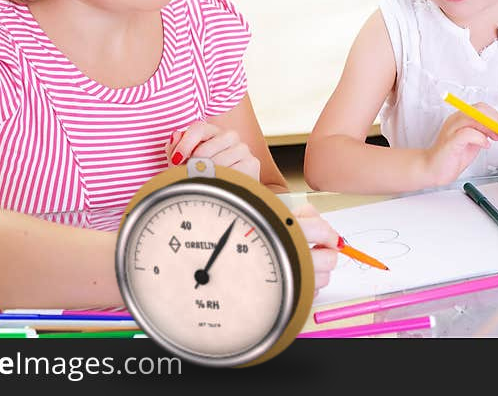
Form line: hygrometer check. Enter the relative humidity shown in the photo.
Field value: 68 %
